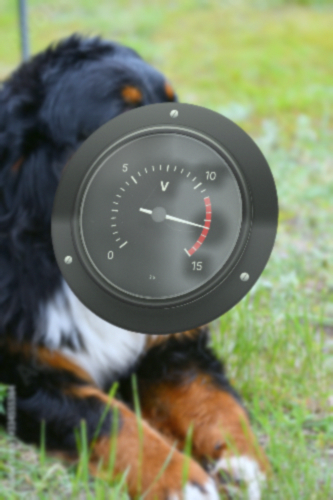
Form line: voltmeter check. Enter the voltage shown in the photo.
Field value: 13 V
